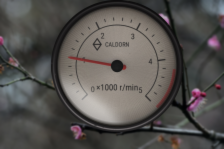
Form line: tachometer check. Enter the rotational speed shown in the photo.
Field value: 1000 rpm
